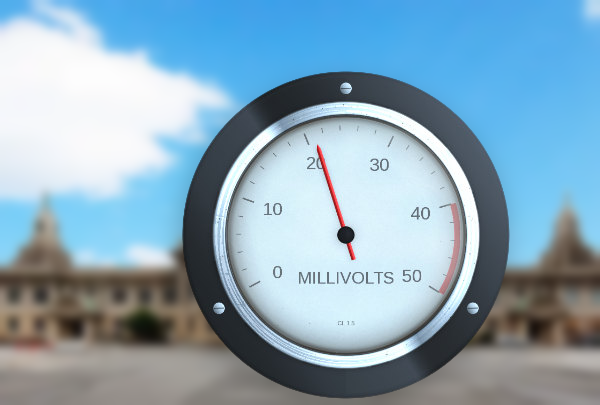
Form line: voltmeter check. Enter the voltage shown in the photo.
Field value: 21 mV
